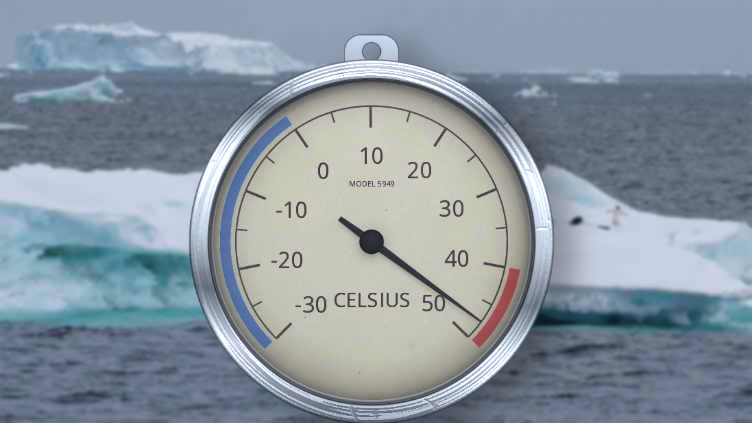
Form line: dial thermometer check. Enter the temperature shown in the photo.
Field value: 47.5 °C
